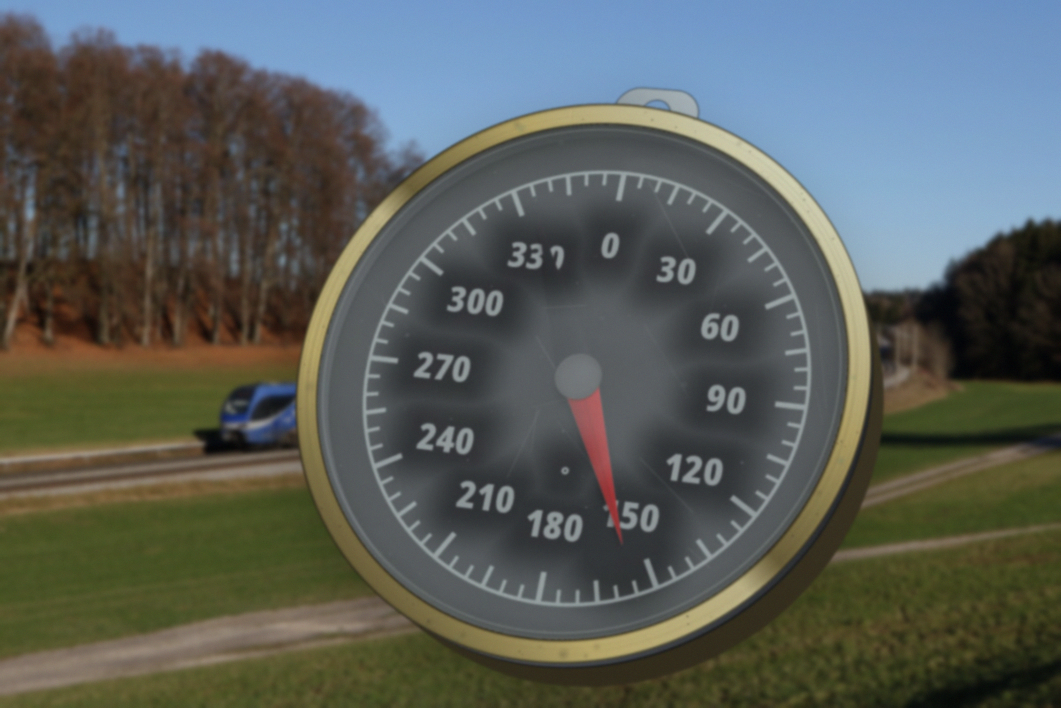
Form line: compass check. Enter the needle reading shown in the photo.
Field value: 155 °
